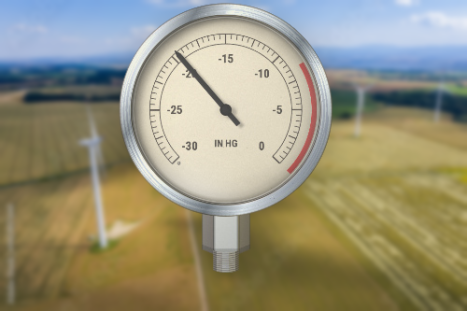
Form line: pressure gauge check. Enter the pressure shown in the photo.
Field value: -19.5 inHg
